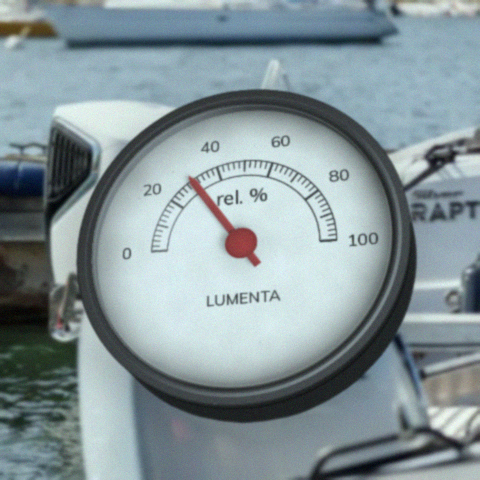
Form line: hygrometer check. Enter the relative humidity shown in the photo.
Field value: 30 %
